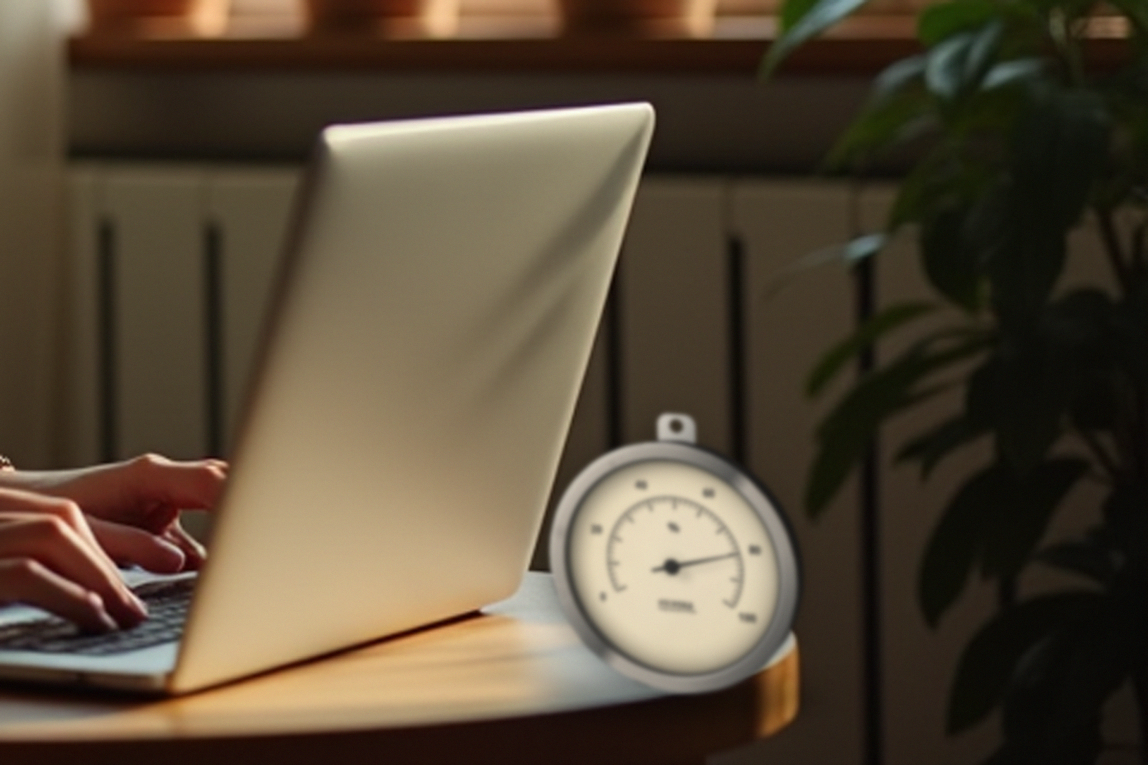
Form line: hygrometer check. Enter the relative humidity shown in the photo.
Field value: 80 %
